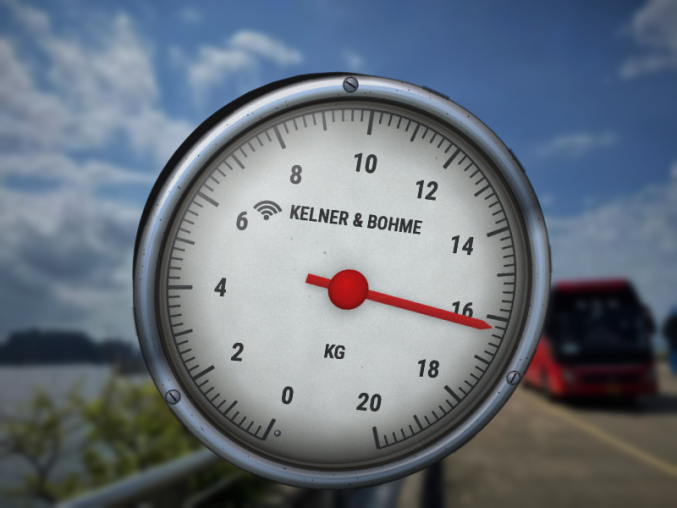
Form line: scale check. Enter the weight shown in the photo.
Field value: 16.2 kg
